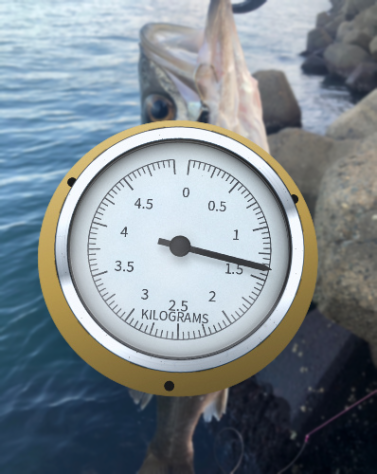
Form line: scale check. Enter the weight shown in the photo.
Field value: 1.4 kg
